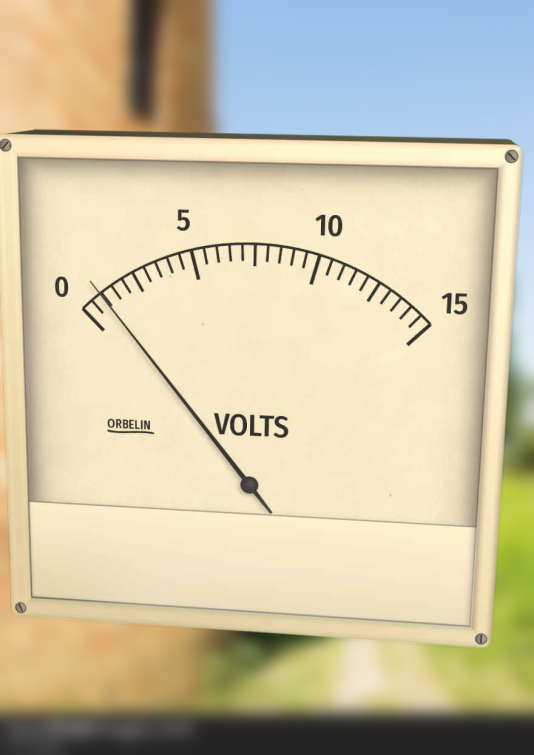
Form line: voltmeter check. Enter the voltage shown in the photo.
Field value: 1 V
